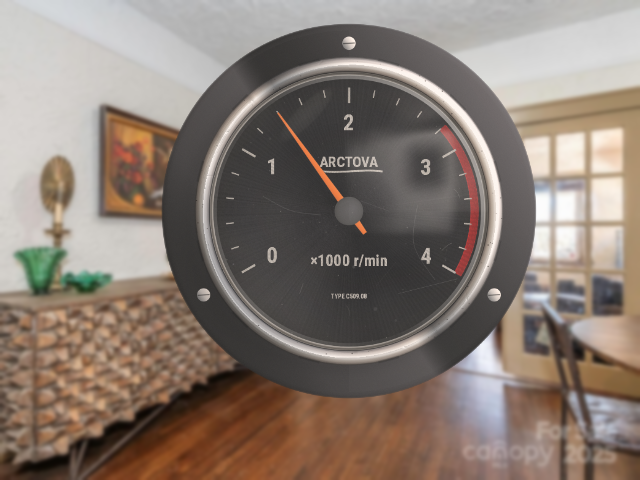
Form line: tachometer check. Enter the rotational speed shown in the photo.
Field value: 1400 rpm
